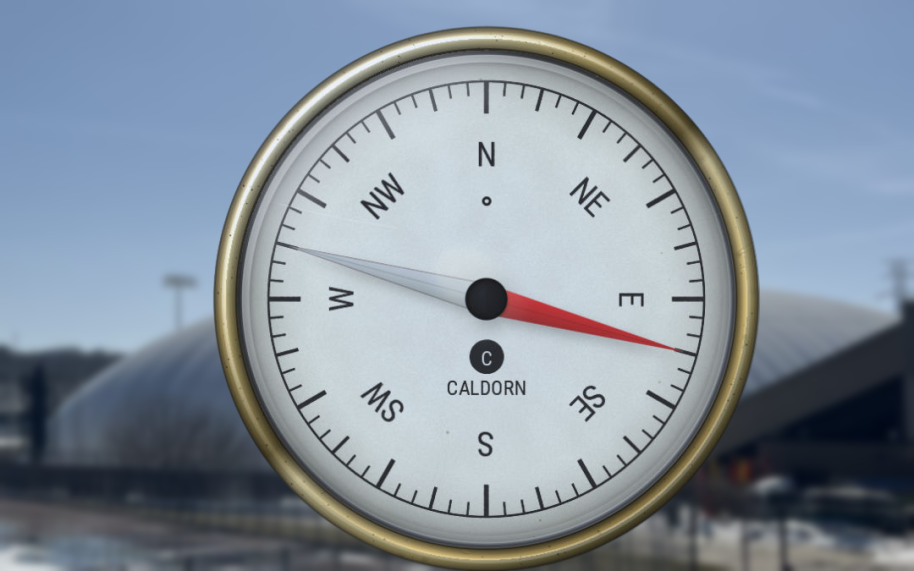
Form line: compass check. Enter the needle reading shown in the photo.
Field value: 105 °
